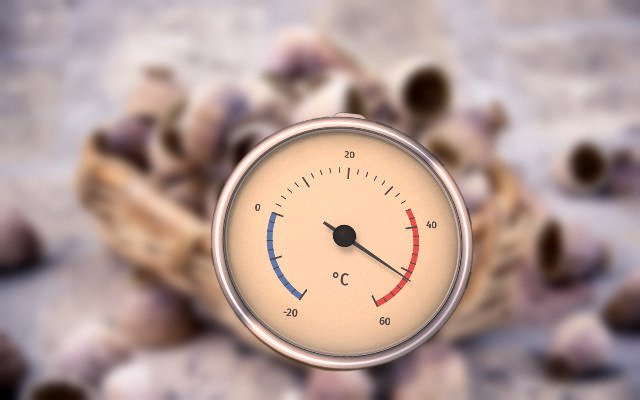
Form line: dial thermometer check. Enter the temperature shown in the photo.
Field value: 52 °C
